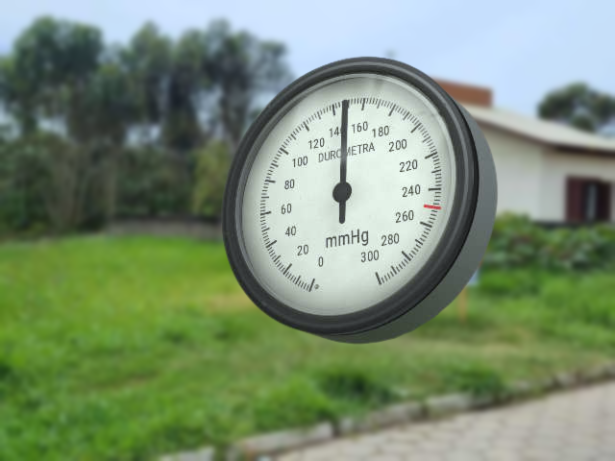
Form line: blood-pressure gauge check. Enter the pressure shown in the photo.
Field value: 150 mmHg
